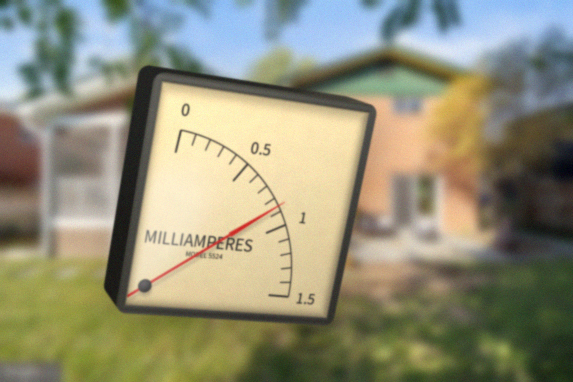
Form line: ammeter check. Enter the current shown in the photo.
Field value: 0.85 mA
